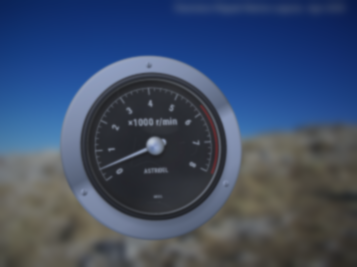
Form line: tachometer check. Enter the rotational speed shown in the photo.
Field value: 400 rpm
